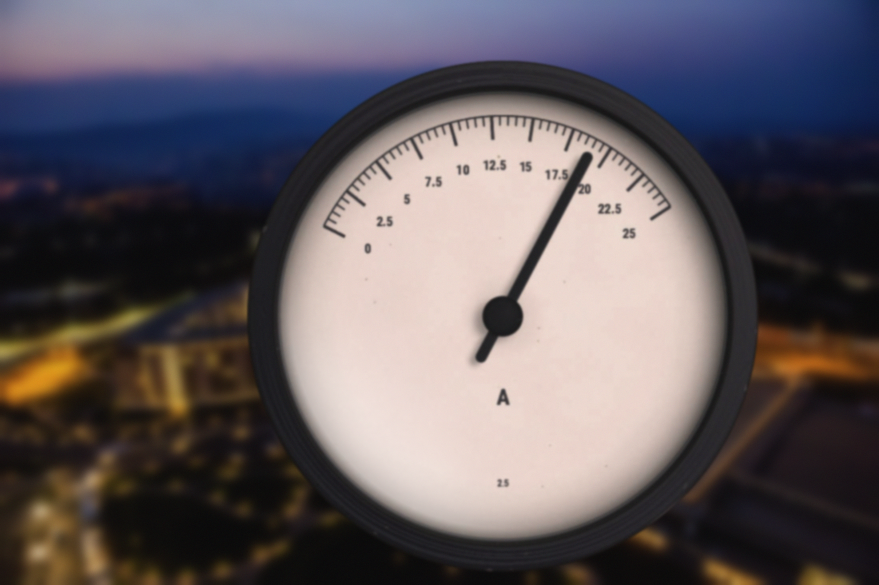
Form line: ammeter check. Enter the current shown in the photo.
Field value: 19 A
